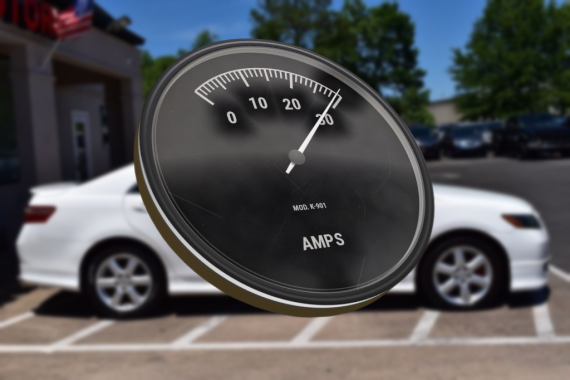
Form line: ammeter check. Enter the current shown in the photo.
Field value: 29 A
